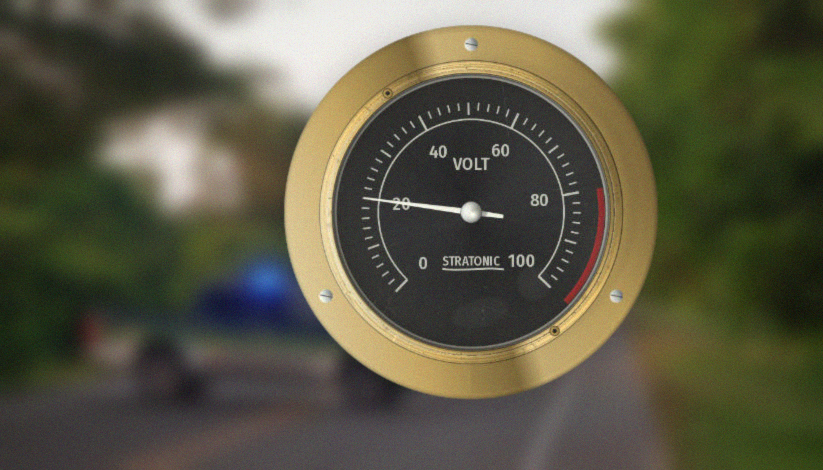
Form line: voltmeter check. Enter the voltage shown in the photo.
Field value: 20 V
